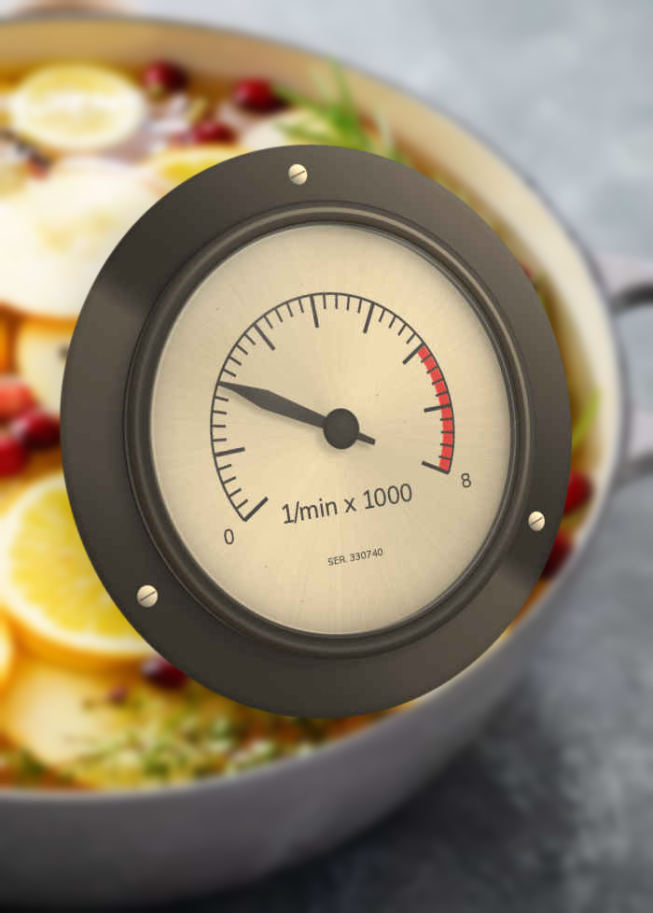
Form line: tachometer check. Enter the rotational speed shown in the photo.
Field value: 2000 rpm
